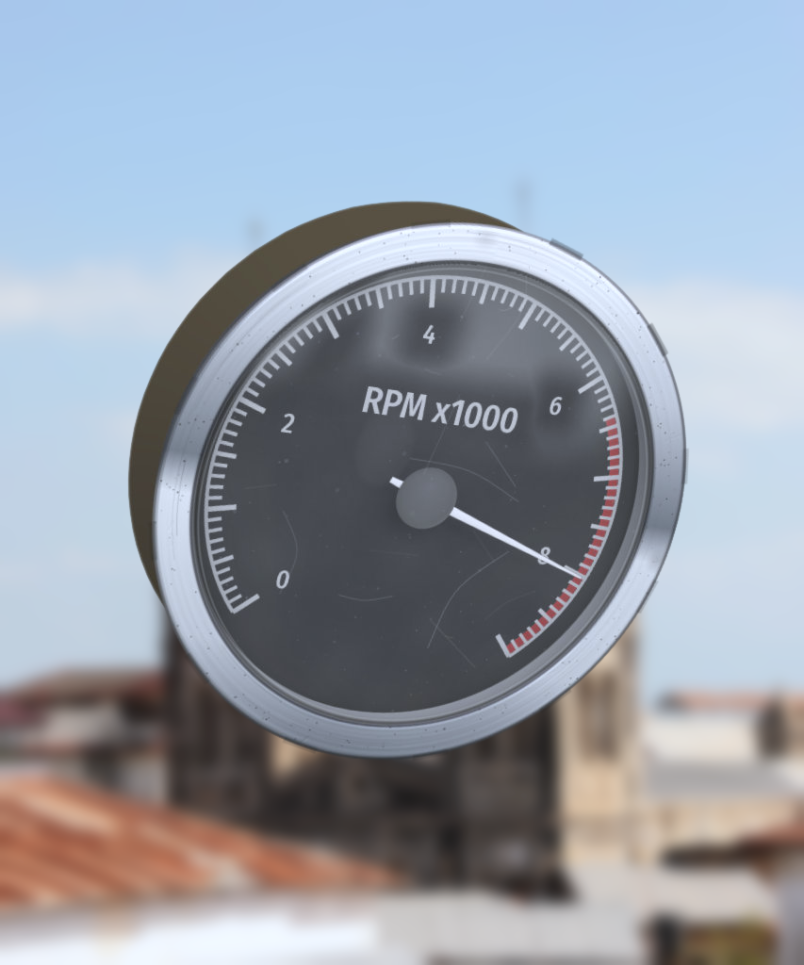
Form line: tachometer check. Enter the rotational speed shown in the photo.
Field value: 8000 rpm
